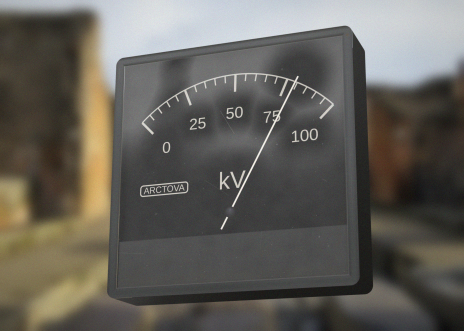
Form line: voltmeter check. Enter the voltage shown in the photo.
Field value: 80 kV
